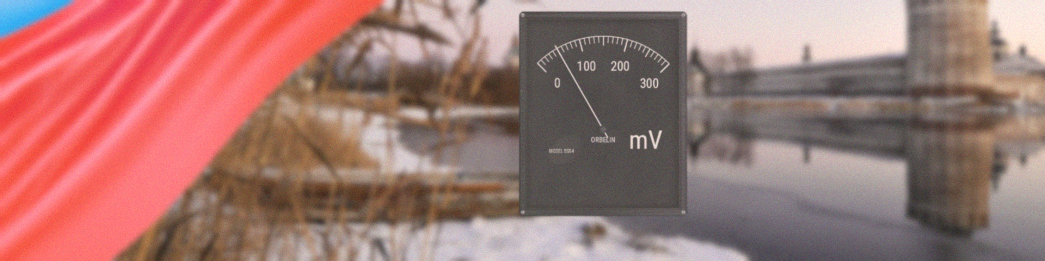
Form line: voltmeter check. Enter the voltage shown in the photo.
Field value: 50 mV
